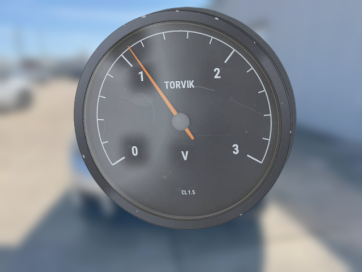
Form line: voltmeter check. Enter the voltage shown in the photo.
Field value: 1.1 V
